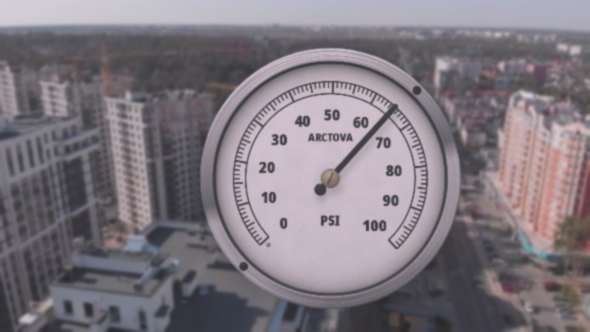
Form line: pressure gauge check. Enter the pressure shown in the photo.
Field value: 65 psi
